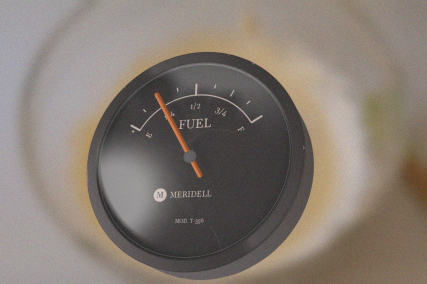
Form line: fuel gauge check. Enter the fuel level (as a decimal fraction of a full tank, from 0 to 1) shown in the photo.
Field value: 0.25
